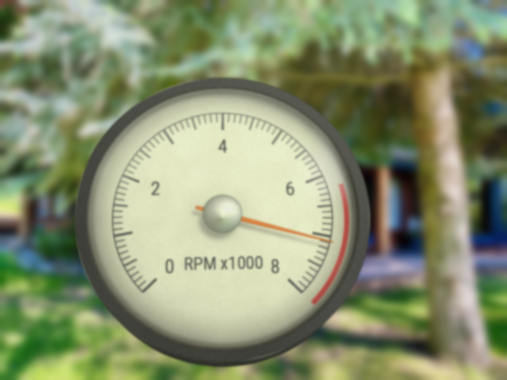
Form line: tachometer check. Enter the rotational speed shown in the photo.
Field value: 7100 rpm
